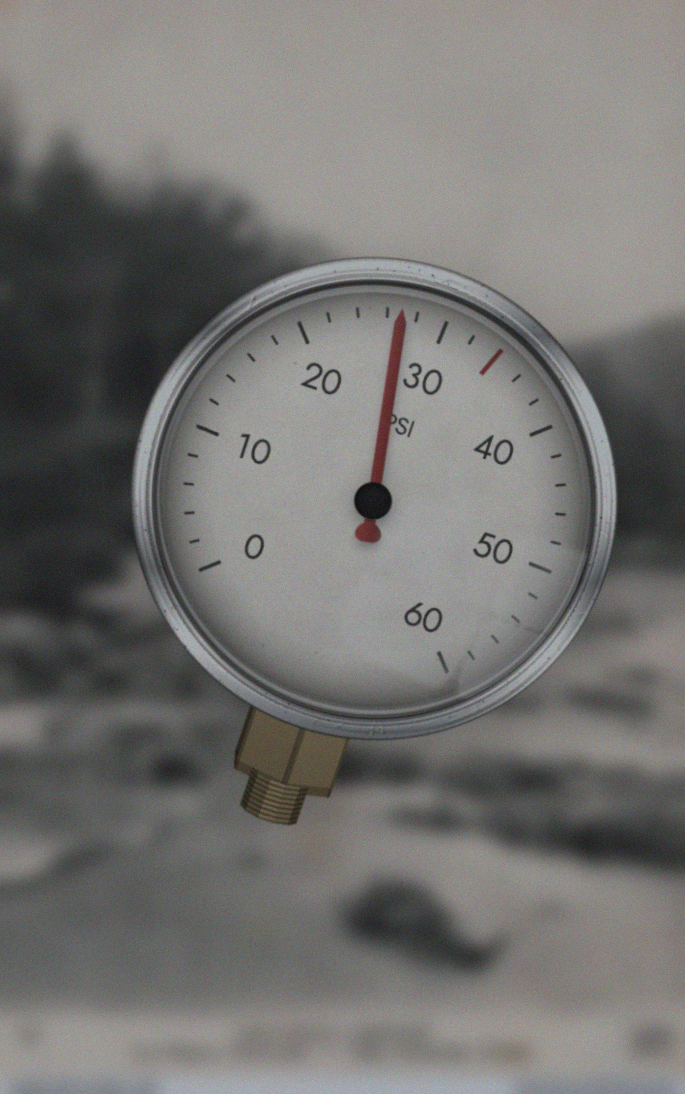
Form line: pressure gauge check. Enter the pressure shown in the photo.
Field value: 27 psi
